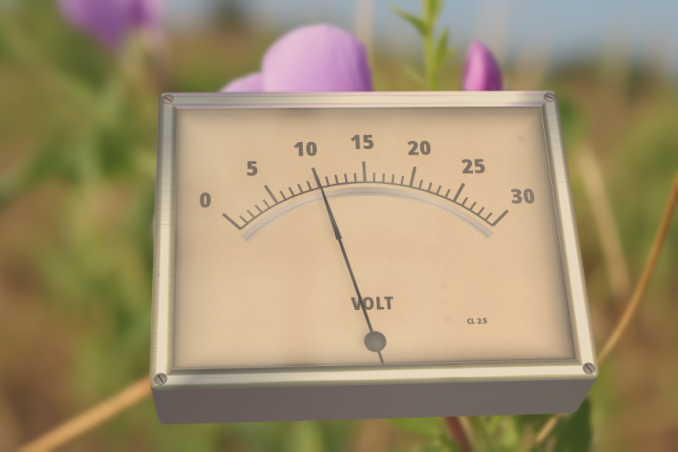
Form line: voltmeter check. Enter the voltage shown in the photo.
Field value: 10 V
